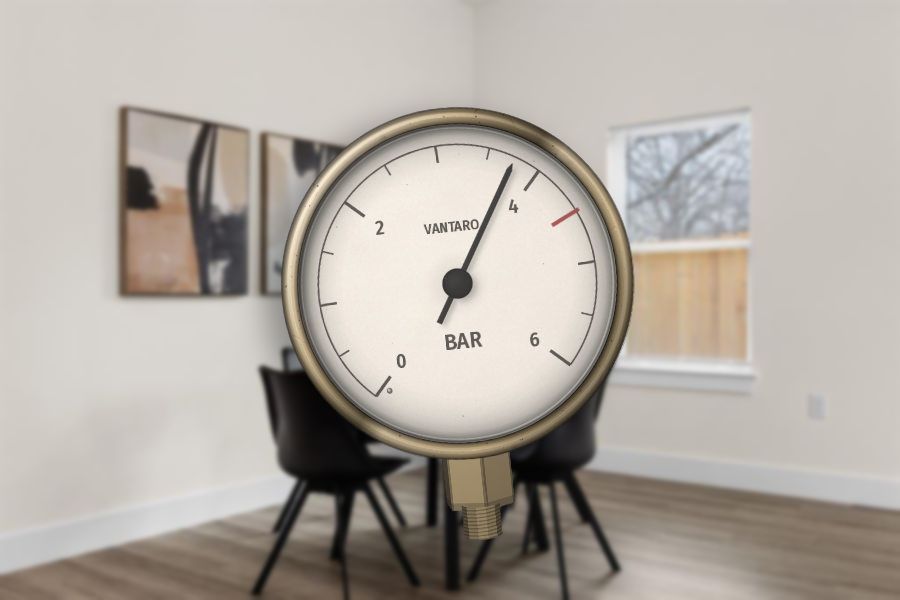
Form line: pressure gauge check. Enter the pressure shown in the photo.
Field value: 3.75 bar
